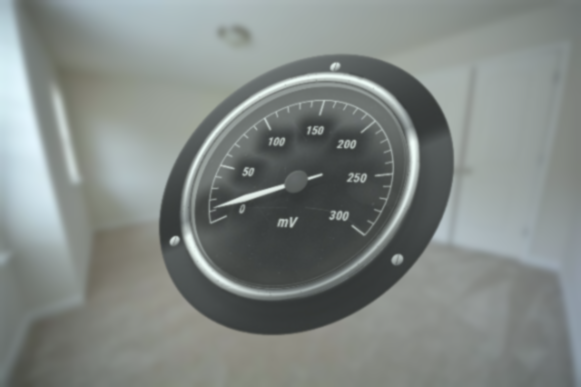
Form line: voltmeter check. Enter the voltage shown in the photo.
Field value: 10 mV
